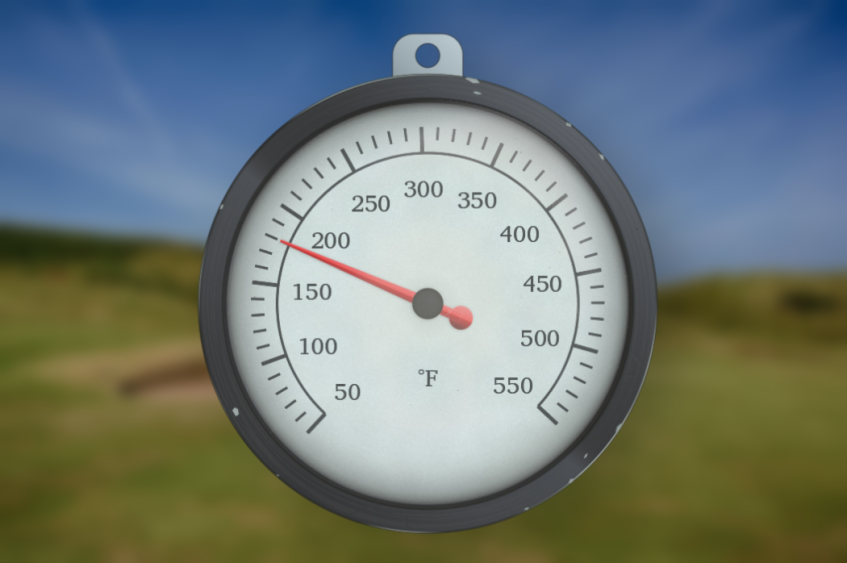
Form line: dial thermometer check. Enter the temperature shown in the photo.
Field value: 180 °F
